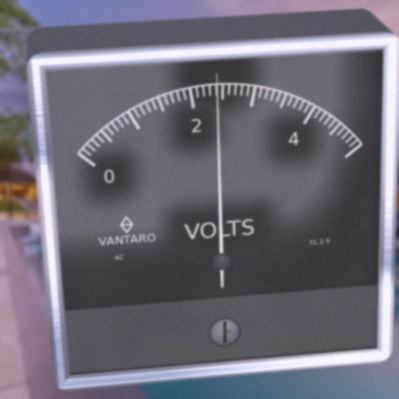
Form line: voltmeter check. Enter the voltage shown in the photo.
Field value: 2.4 V
